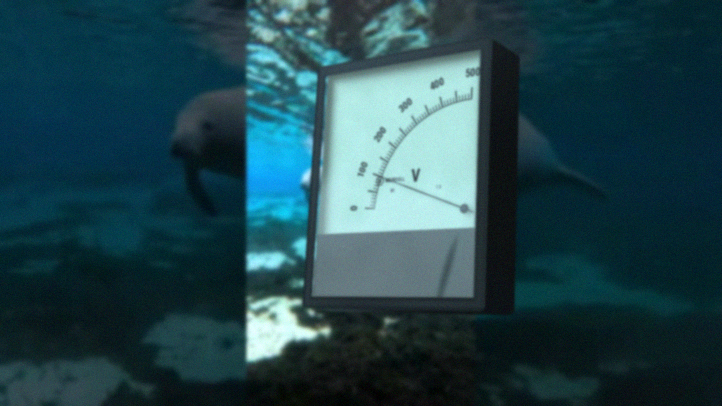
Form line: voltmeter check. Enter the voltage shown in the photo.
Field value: 100 V
